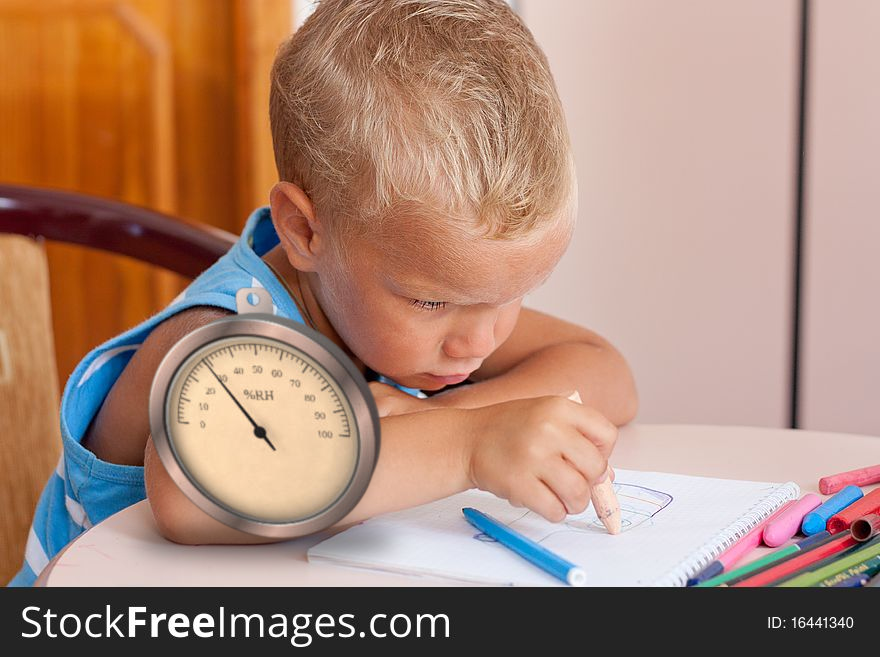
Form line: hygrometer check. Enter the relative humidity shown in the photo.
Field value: 30 %
